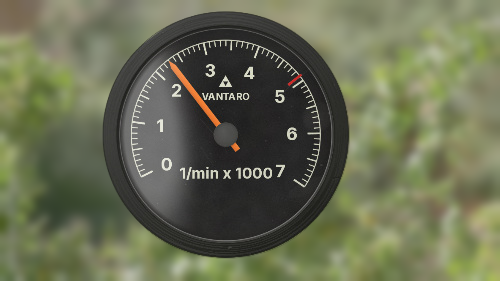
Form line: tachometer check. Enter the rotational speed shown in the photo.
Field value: 2300 rpm
